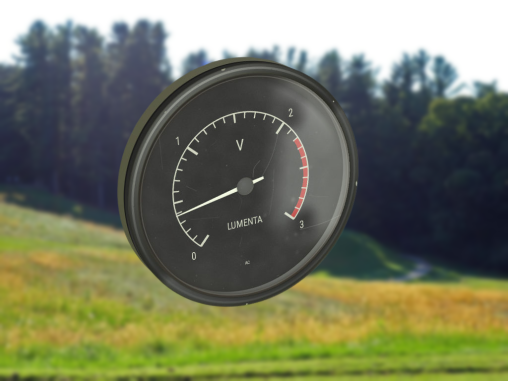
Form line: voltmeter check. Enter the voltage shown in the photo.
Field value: 0.4 V
